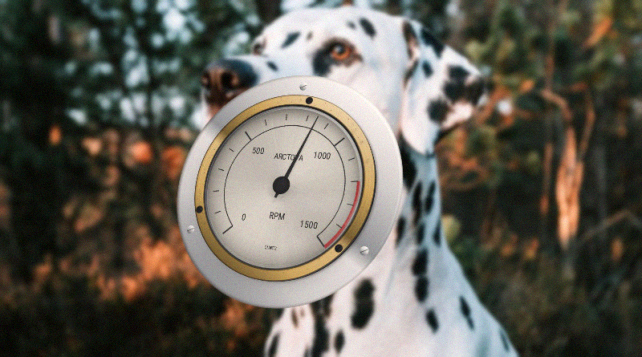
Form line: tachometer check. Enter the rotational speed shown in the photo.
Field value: 850 rpm
